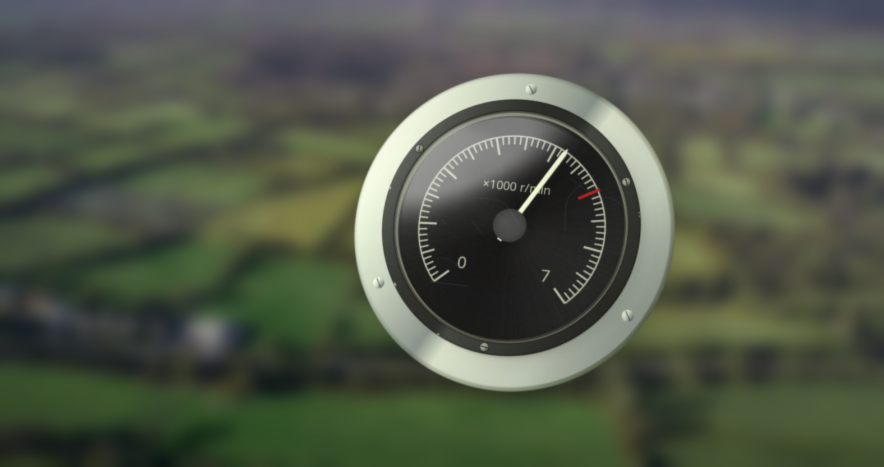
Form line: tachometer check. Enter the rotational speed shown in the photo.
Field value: 4200 rpm
